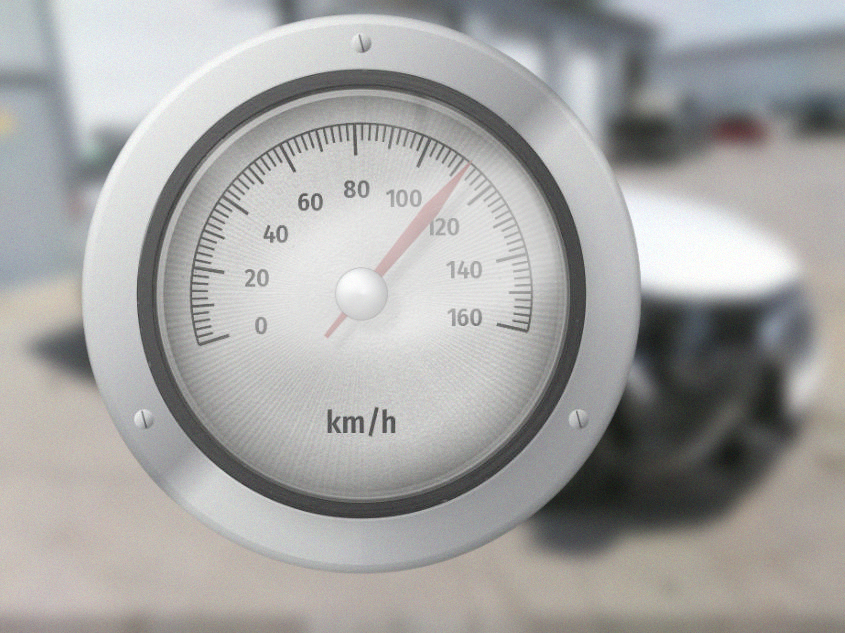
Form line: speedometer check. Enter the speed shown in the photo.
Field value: 112 km/h
